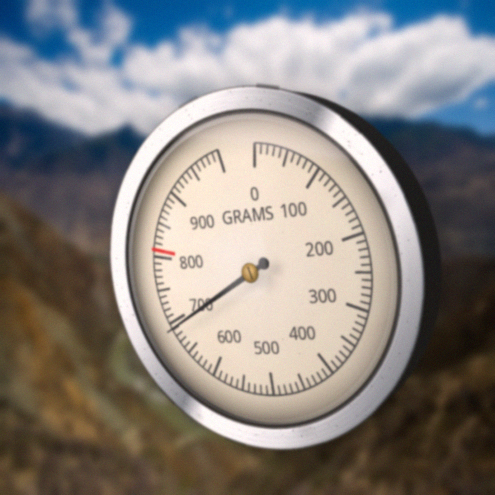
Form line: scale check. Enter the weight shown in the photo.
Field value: 690 g
